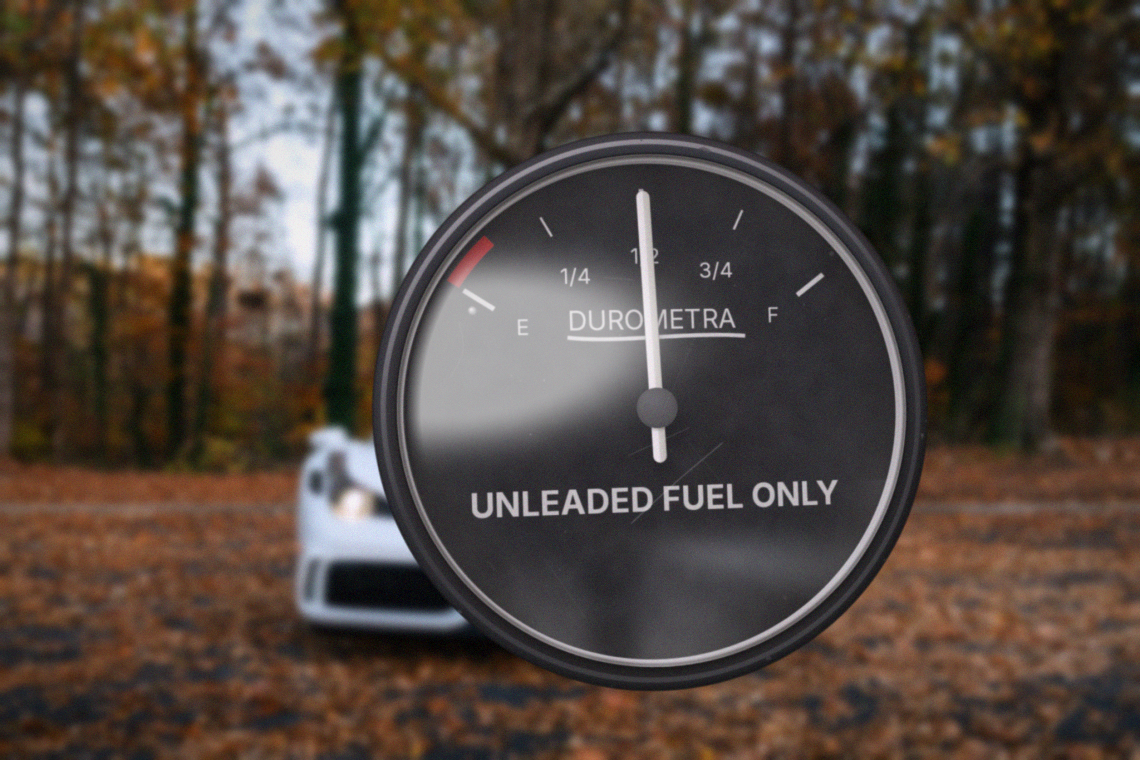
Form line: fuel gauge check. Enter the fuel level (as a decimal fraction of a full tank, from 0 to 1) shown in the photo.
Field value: 0.5
